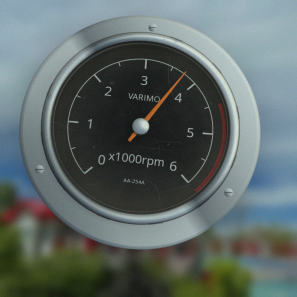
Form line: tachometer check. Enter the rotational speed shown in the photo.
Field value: 3750 rpm
